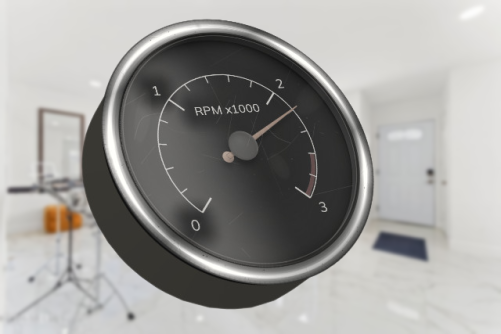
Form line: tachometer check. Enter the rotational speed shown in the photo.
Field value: 2200 rpm
